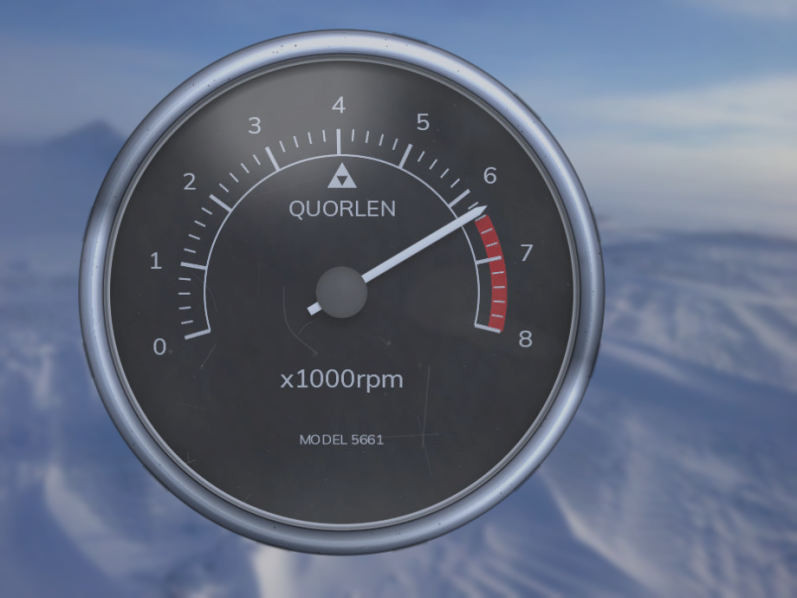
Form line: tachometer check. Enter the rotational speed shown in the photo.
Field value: 6300 rpm
